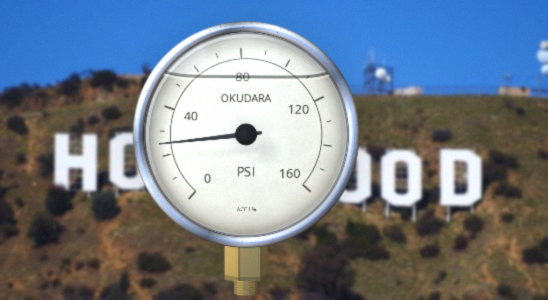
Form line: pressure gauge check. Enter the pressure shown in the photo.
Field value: 25 psi
